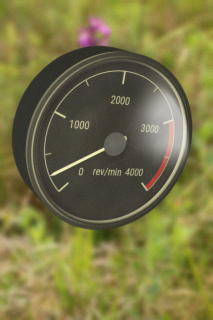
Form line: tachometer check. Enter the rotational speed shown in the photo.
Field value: 250 rpm
